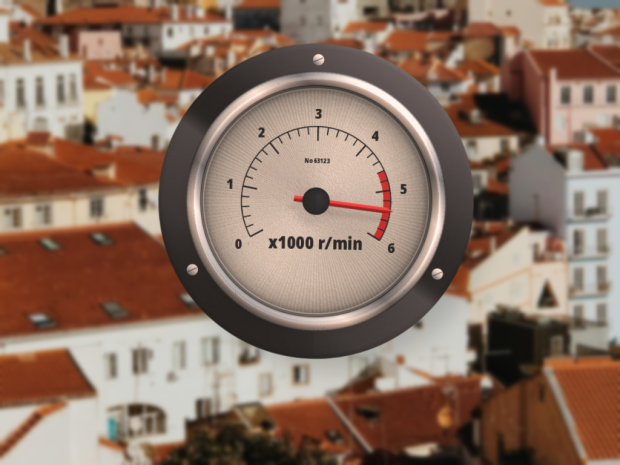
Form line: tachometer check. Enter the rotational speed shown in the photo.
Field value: 5400 rpm
